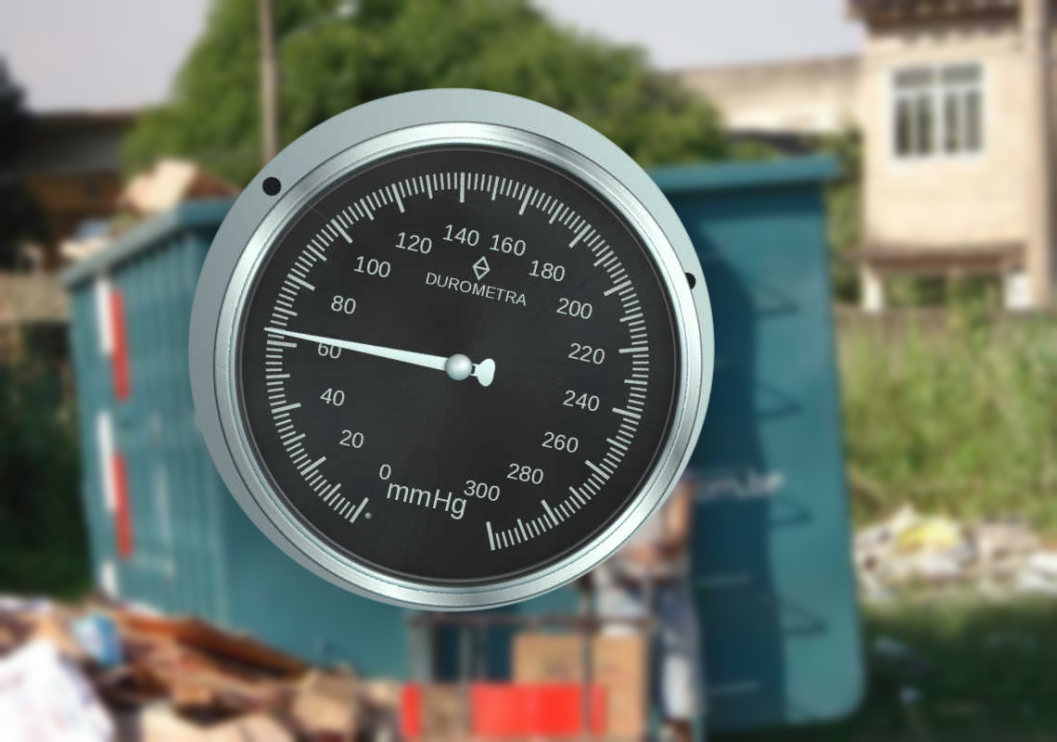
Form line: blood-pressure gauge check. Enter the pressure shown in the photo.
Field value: 64 mmHg
